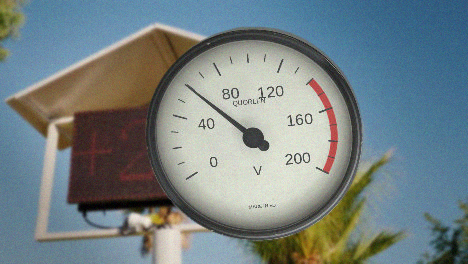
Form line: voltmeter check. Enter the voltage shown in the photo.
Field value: 60 V
